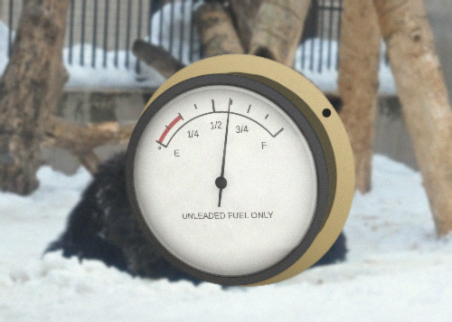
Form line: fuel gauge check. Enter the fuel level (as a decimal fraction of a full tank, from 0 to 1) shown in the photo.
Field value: 0.625
